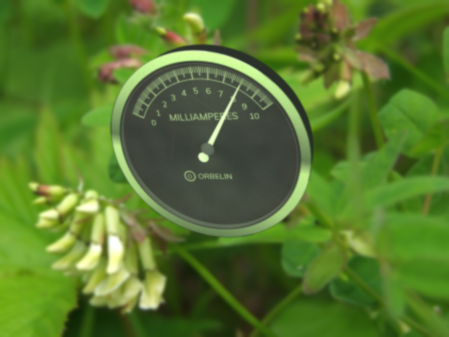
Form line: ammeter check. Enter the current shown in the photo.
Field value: 8 mA
